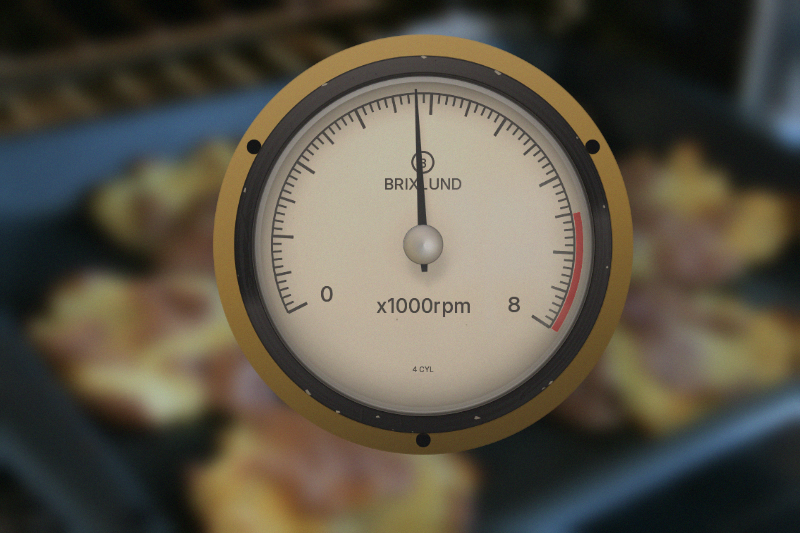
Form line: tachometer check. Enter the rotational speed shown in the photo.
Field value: 3800 rpm
